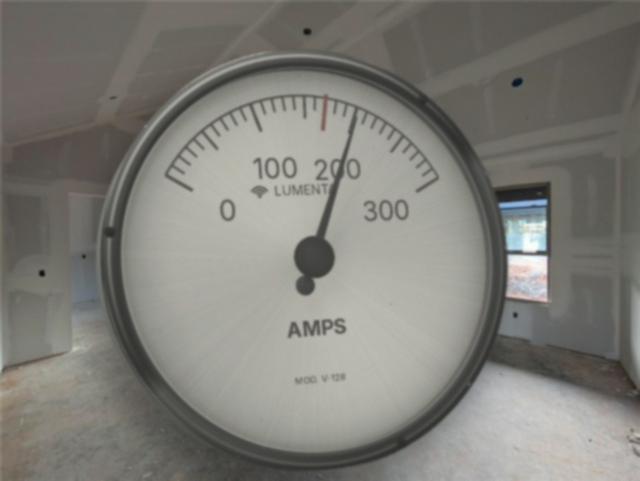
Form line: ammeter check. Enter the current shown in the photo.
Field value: 200 A
